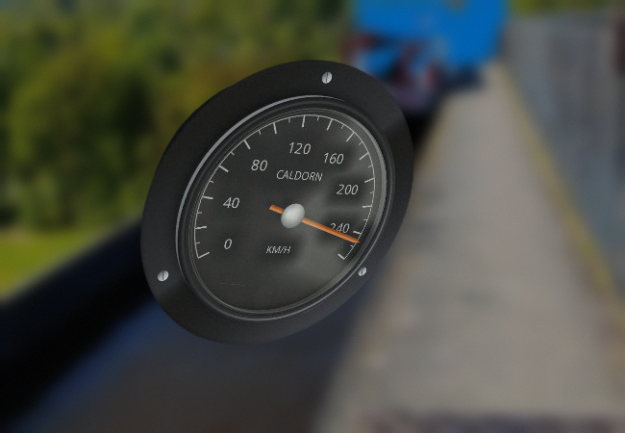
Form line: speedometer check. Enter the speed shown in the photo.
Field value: 245 km/h
